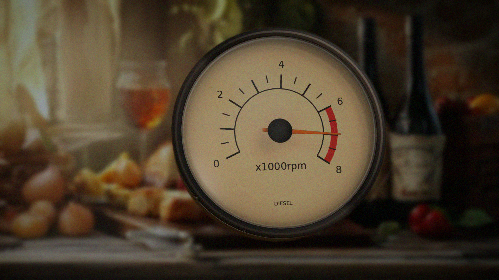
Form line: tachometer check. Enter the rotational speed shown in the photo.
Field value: 7000 rpm
